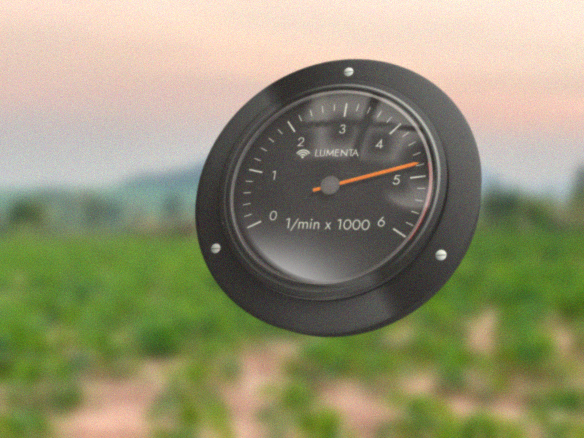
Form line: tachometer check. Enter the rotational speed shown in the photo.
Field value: 4800 rpm
